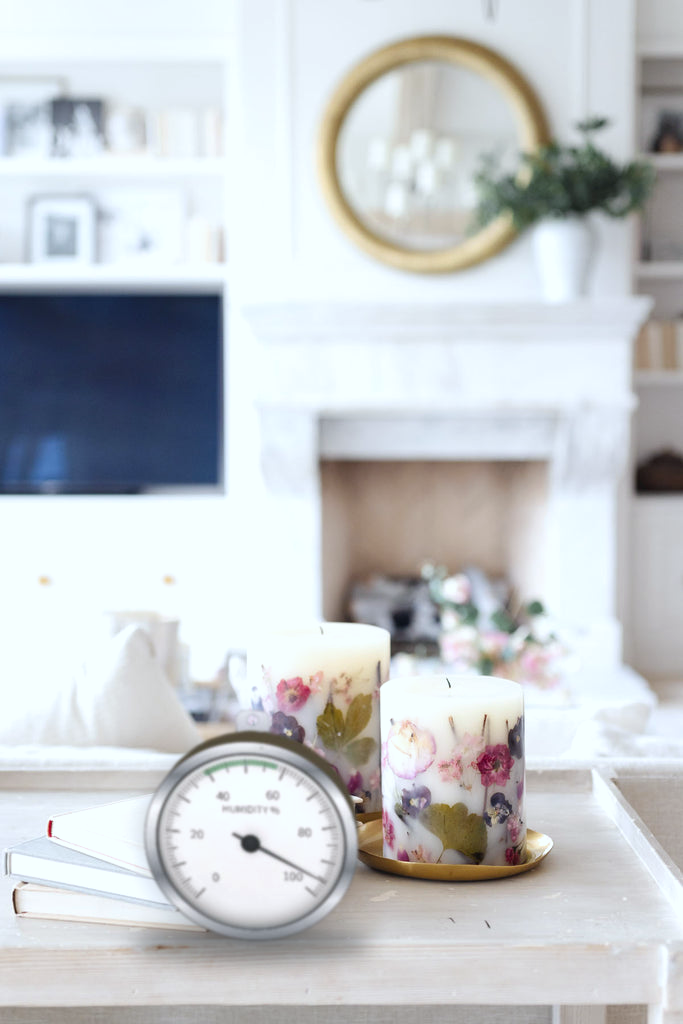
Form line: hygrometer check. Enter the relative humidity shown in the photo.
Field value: 95 %
